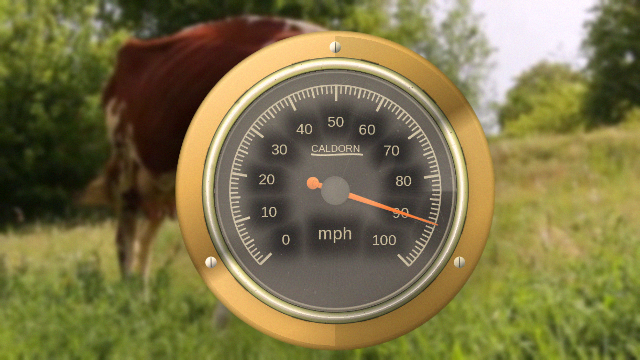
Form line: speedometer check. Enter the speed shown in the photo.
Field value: 90 mph
